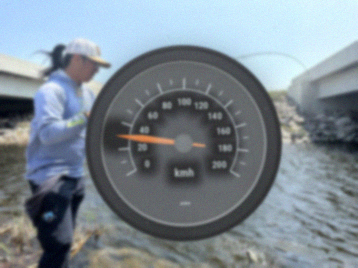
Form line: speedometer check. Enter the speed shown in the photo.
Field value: 30 km/h
